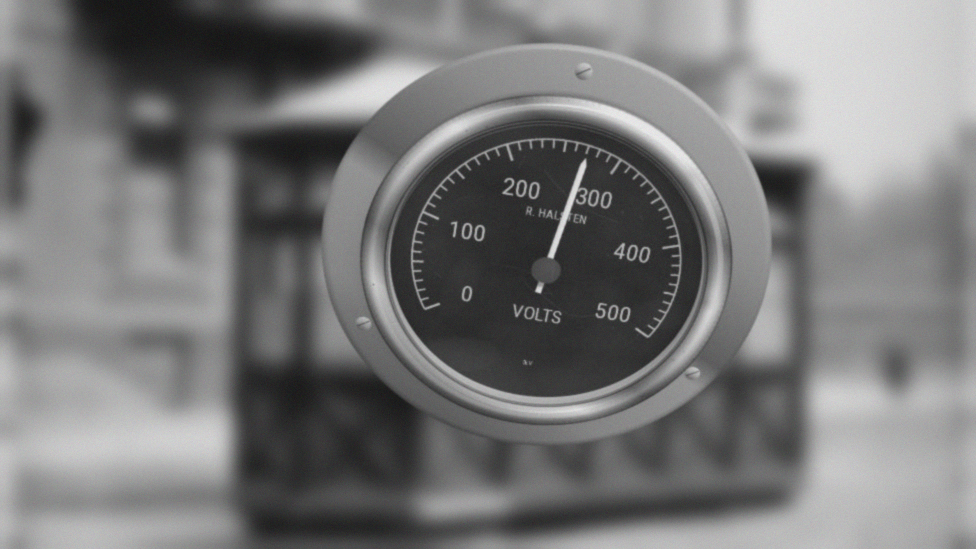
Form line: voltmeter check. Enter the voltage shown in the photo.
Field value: 270 V
